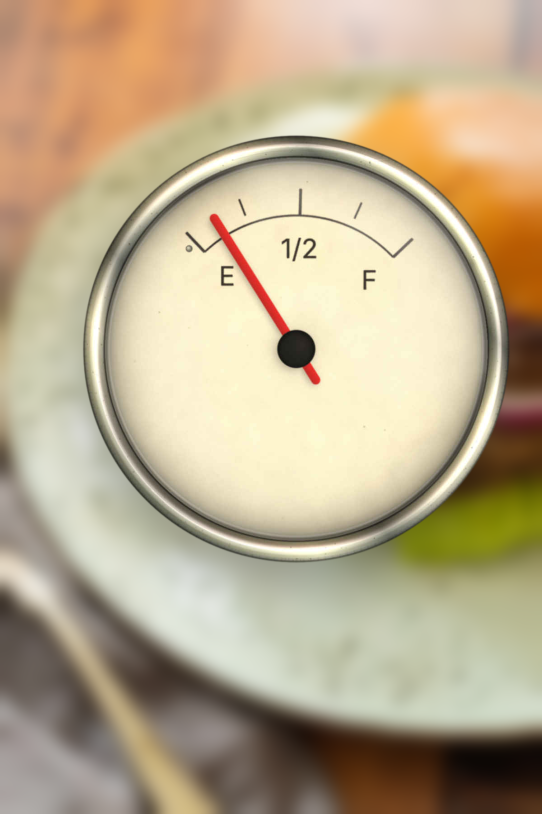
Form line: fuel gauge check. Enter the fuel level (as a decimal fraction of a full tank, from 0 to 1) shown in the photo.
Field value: 0.125
